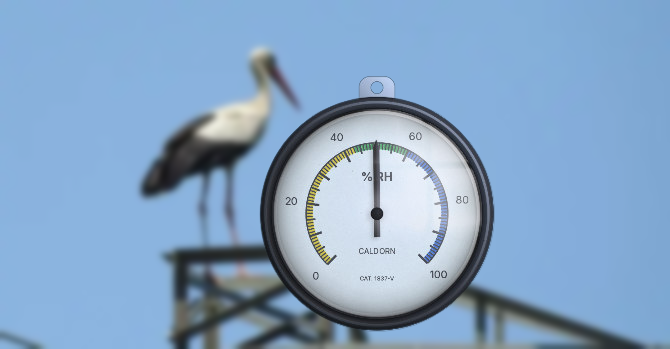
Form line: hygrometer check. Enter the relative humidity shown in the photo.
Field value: 50 %
